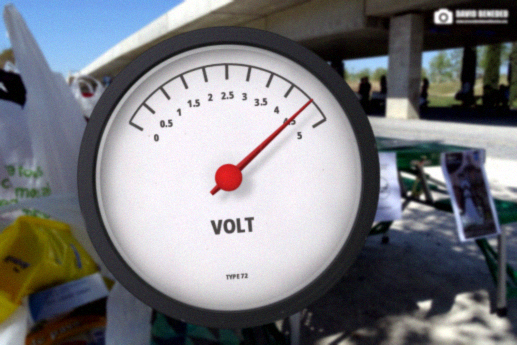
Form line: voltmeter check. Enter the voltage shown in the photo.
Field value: 4.5 V
